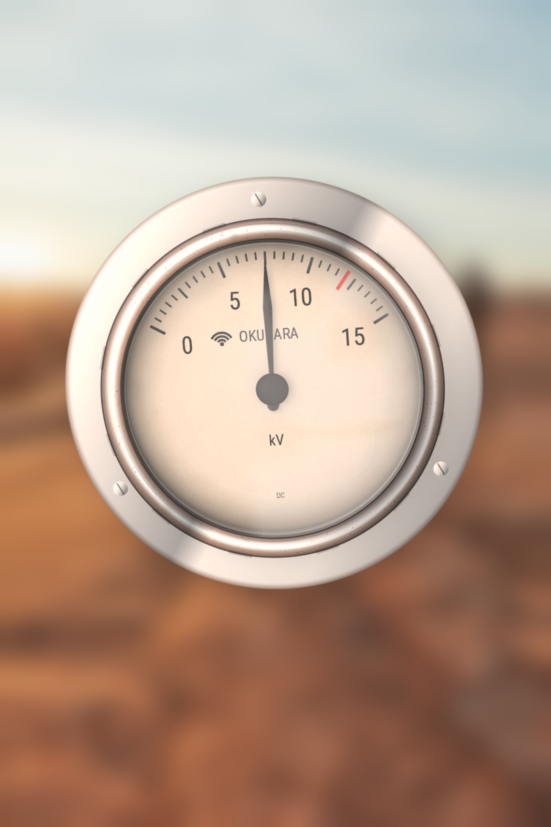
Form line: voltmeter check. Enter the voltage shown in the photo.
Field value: 7.5 kV
